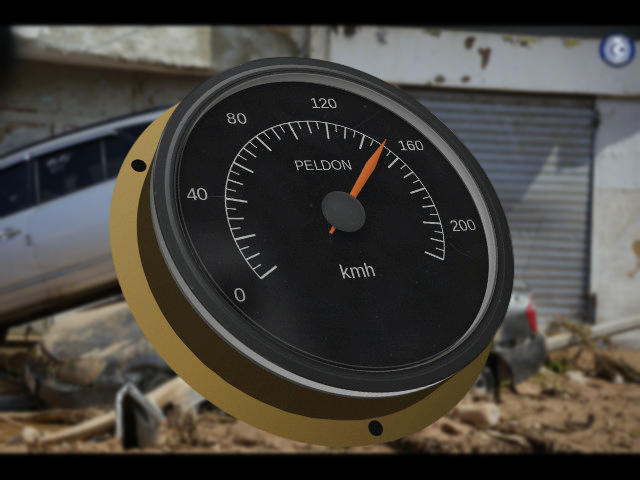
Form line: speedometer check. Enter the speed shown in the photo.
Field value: 150 km/h
